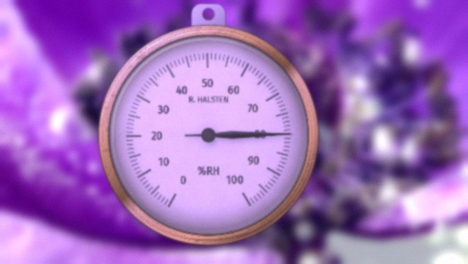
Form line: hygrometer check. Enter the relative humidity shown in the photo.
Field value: 80 %
